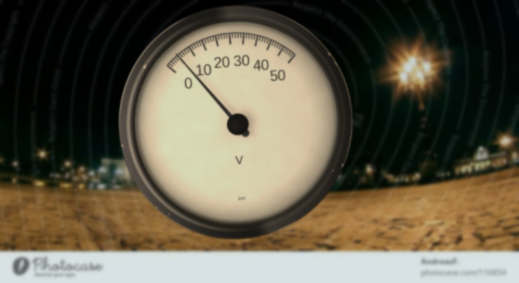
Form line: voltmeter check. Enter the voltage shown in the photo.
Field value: 5 V
